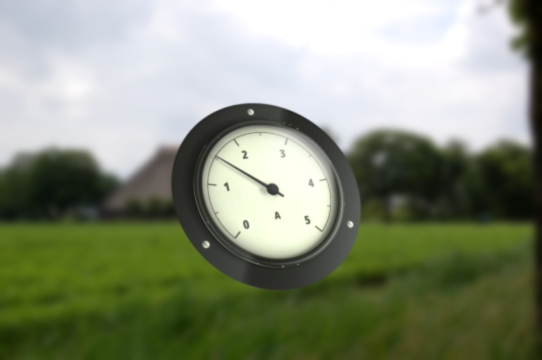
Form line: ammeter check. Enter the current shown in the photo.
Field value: 1.5 A
